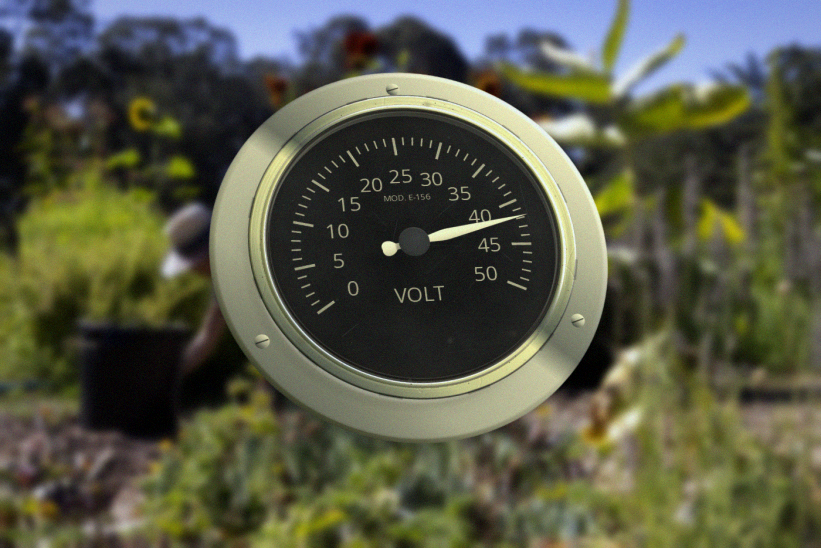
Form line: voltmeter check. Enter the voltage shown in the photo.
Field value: 42 V
